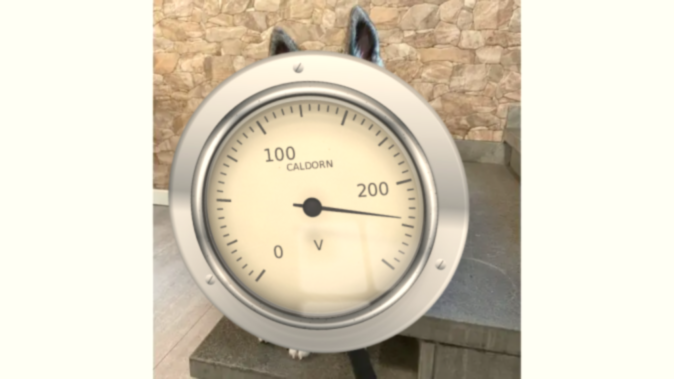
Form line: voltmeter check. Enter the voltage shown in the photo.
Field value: 220 V
